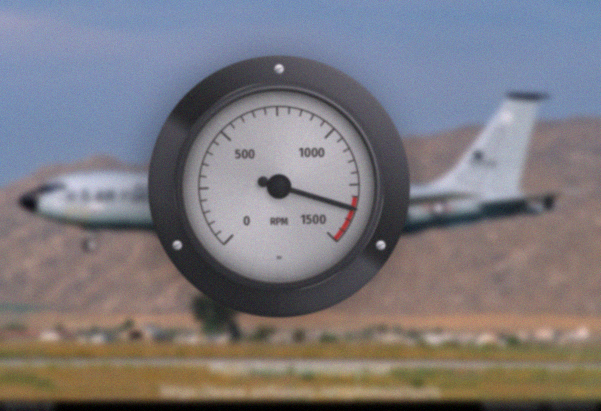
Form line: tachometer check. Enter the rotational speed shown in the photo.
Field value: 1350 rpm
